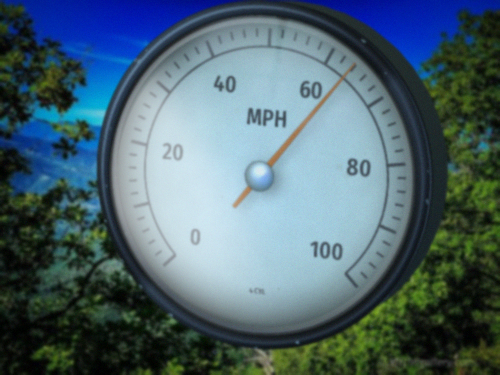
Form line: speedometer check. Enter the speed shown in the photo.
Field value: 64 mph
